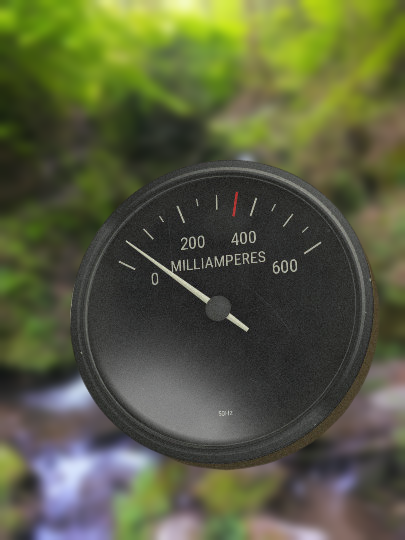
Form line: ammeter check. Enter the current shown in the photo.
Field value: 50 mA
